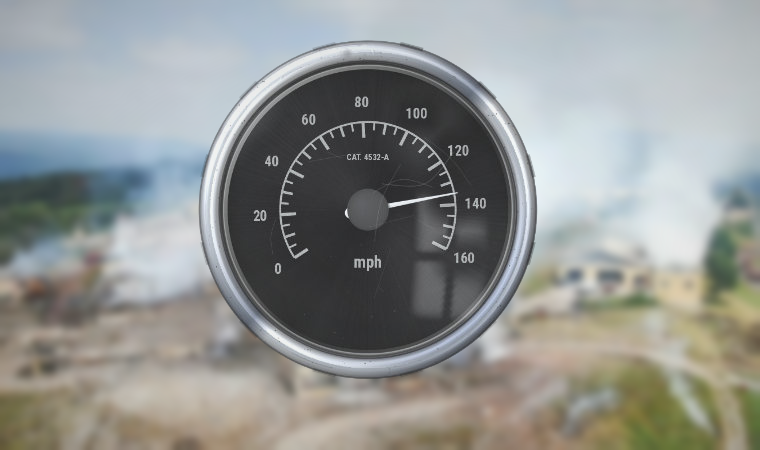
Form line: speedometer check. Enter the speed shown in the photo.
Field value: 135 mph
